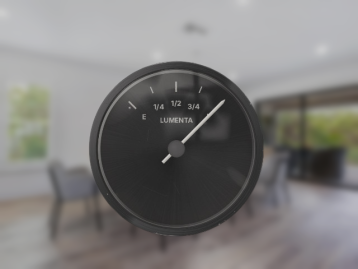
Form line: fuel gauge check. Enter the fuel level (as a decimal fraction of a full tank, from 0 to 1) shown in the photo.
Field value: 1
